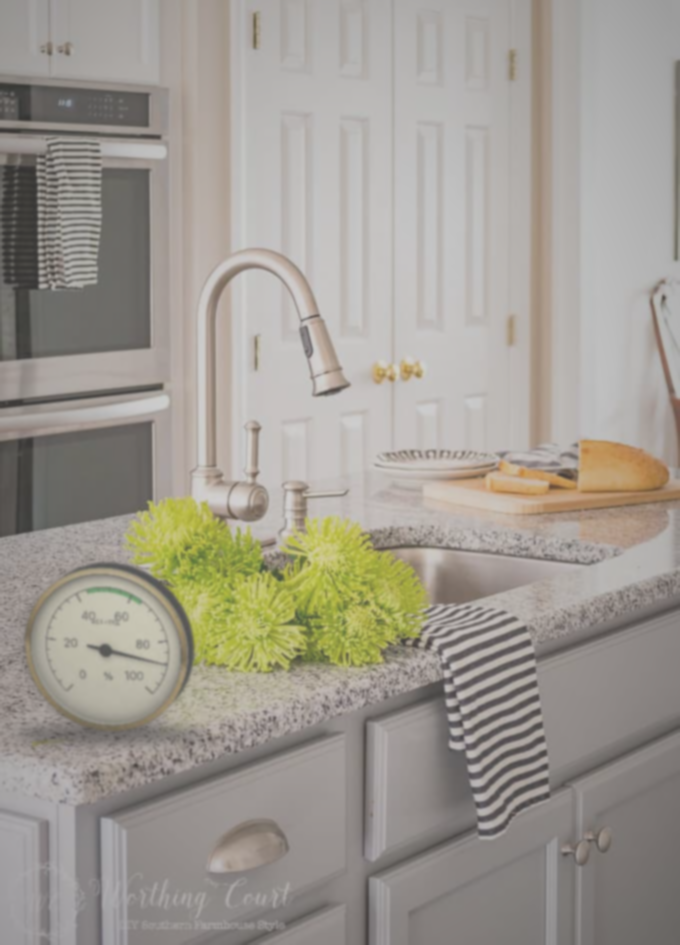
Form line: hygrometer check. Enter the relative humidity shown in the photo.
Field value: 88 %
